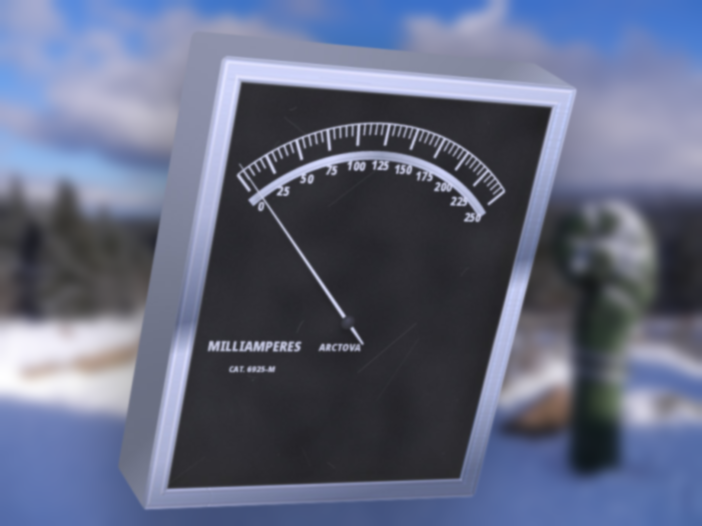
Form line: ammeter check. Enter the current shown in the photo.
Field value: 5 mA
